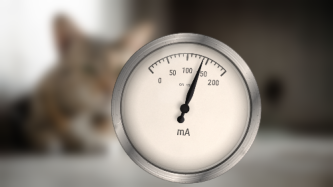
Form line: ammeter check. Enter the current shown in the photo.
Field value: 140 mA
